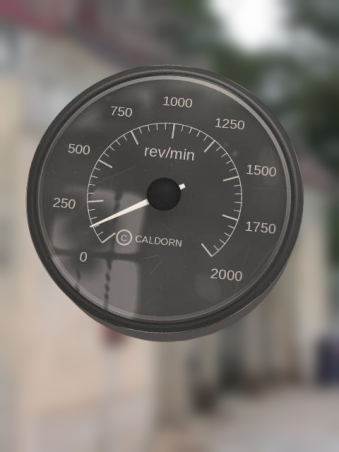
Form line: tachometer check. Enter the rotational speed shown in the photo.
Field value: 100 rpm
